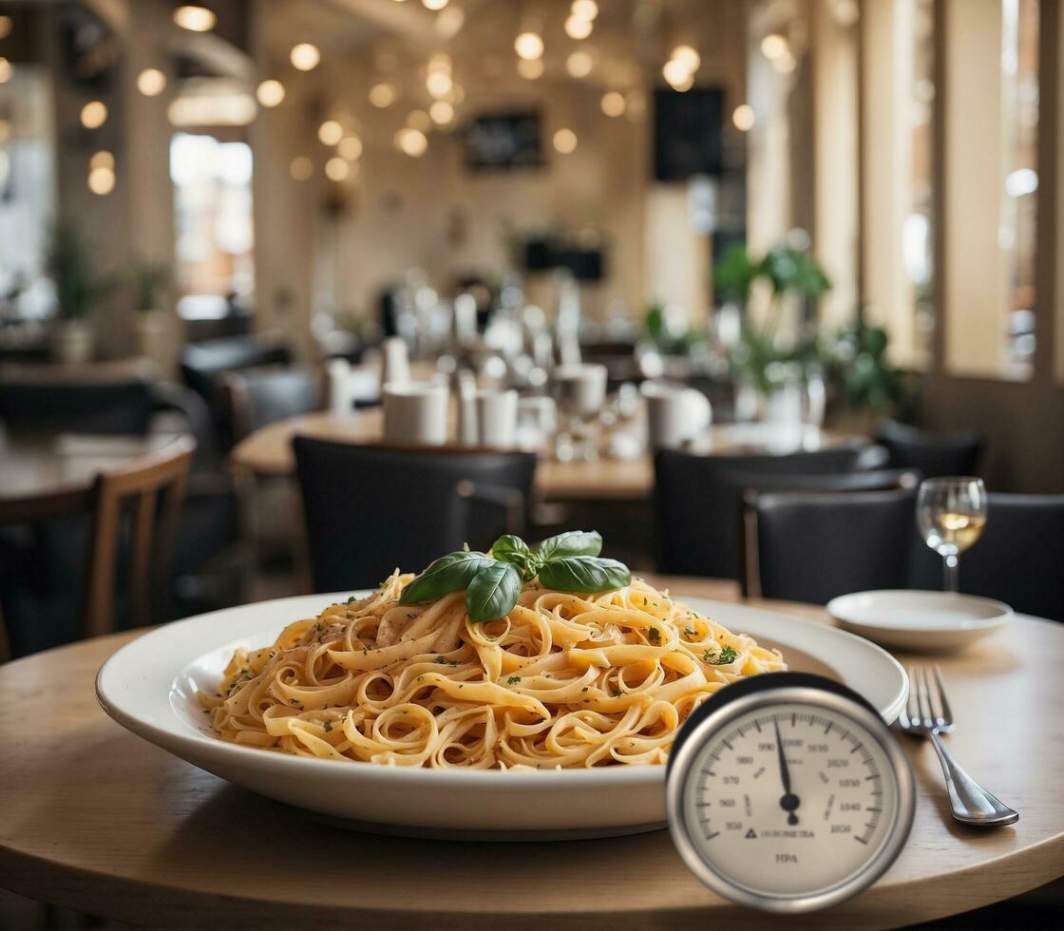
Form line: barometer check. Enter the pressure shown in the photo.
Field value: 995 hPa
